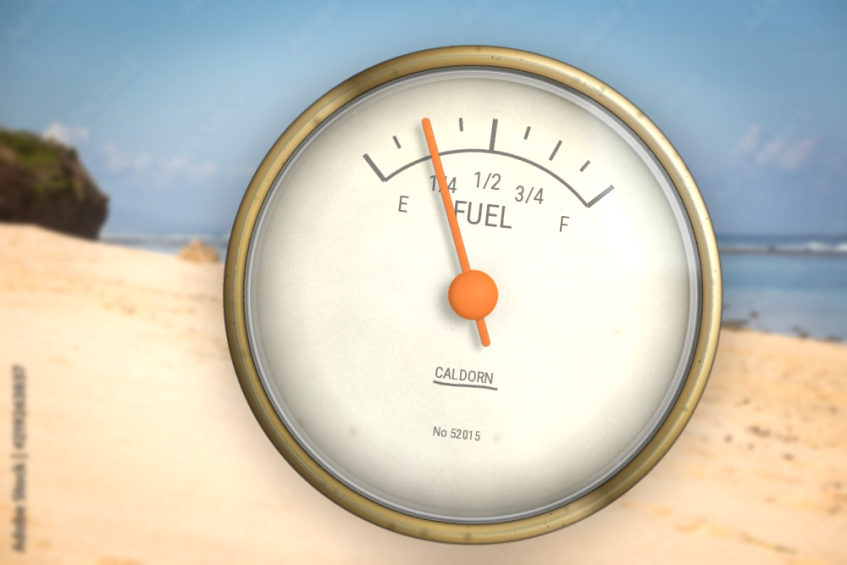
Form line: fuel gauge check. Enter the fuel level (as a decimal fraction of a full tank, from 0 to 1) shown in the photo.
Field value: 0.25
